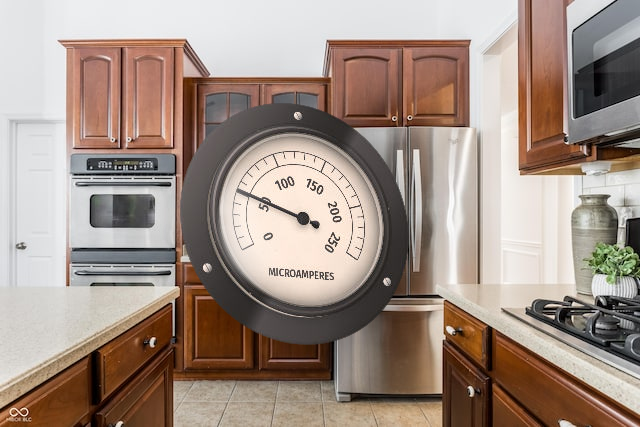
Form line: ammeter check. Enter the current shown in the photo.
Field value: 50 µA
